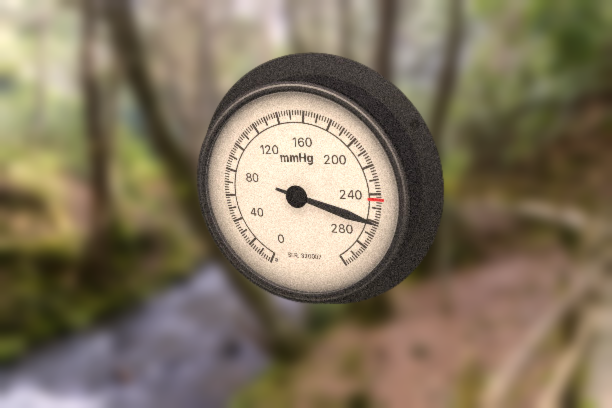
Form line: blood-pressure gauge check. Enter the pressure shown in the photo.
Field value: 260 mmHg
